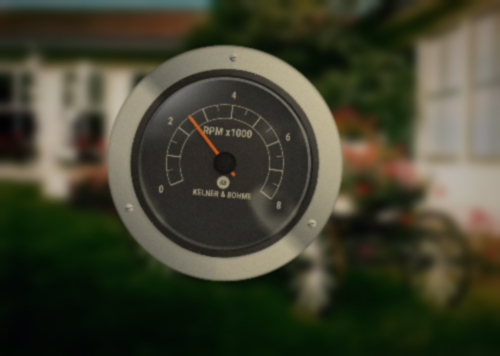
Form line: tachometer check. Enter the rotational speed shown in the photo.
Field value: 2500 rpm
